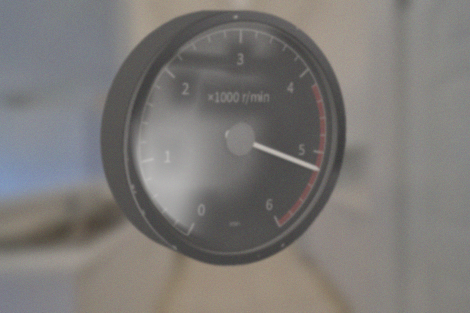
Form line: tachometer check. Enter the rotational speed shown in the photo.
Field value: 5200 rpm
